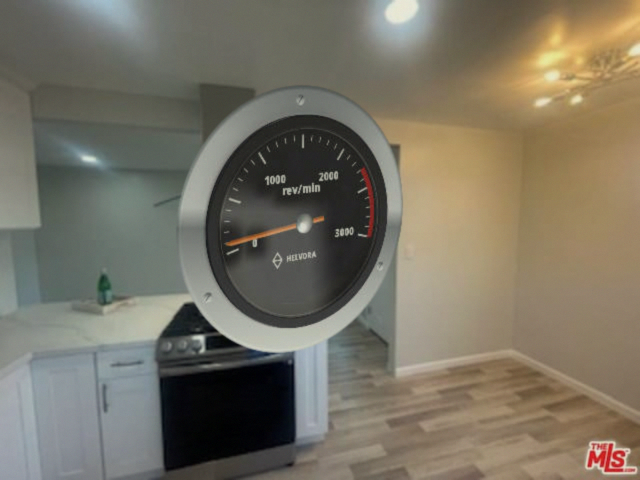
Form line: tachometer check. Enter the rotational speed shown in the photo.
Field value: 100 rpm
